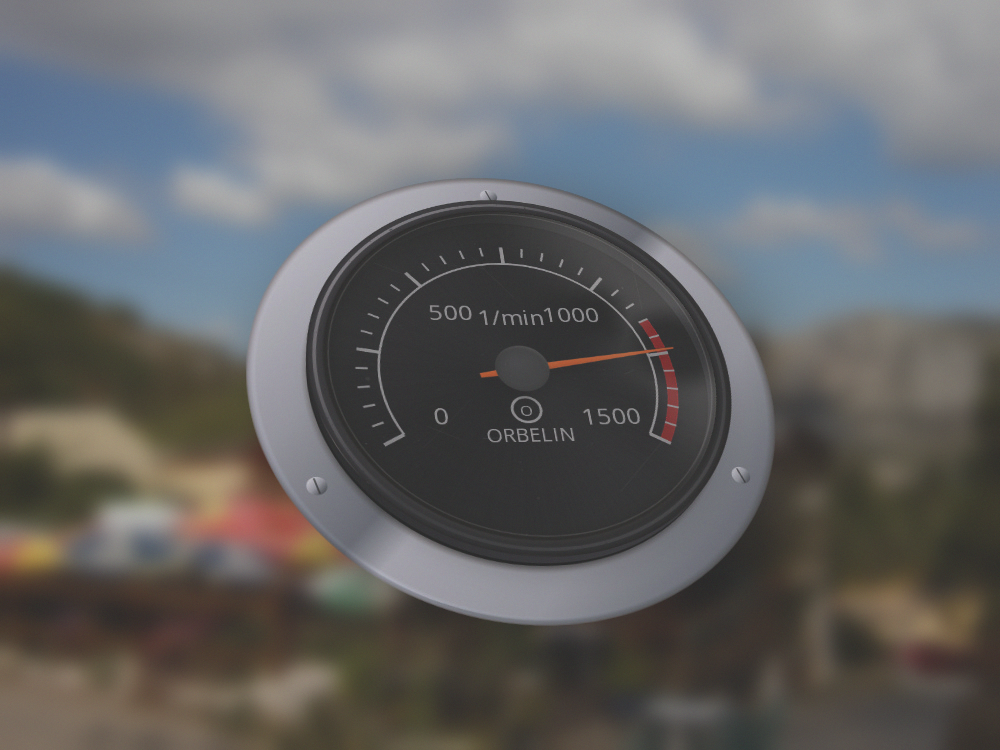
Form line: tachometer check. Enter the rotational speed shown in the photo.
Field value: 1250 rpm
